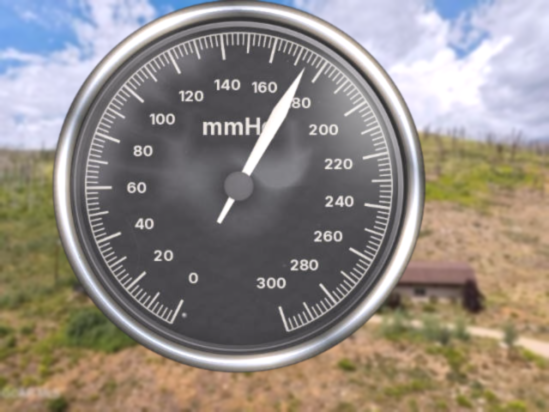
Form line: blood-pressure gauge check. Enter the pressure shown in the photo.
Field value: 174 mmHg
